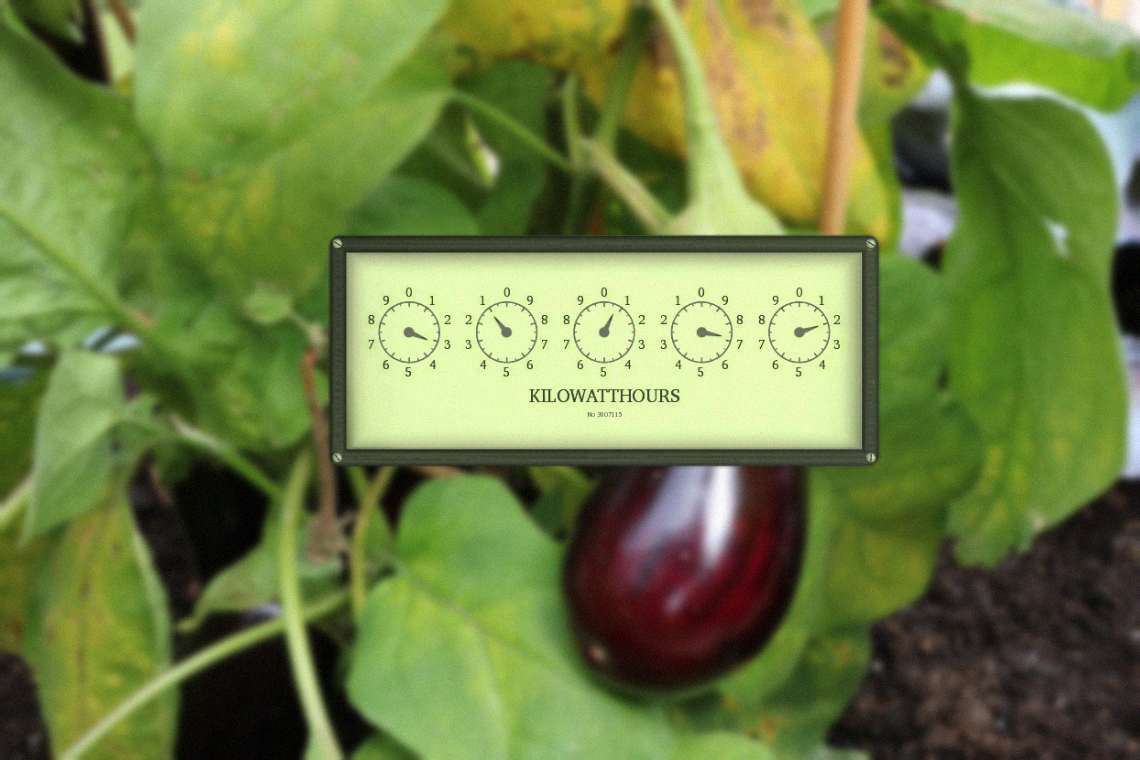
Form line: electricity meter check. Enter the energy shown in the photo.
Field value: 31072 kWh
